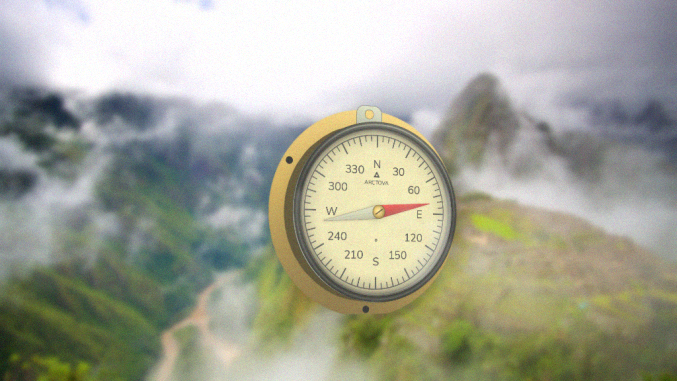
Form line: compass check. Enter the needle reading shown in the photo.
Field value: 80 °
